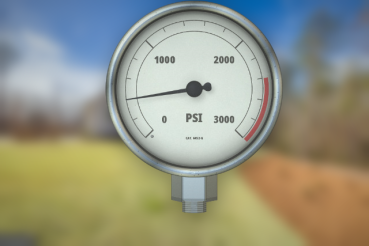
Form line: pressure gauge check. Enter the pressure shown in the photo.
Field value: 400 psi
